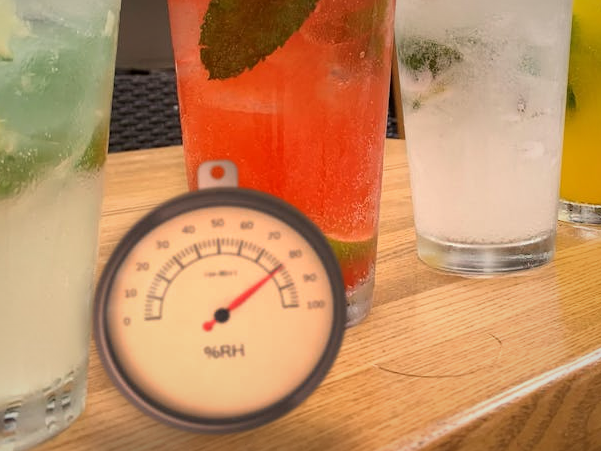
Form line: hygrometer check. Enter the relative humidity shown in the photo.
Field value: 80 %
